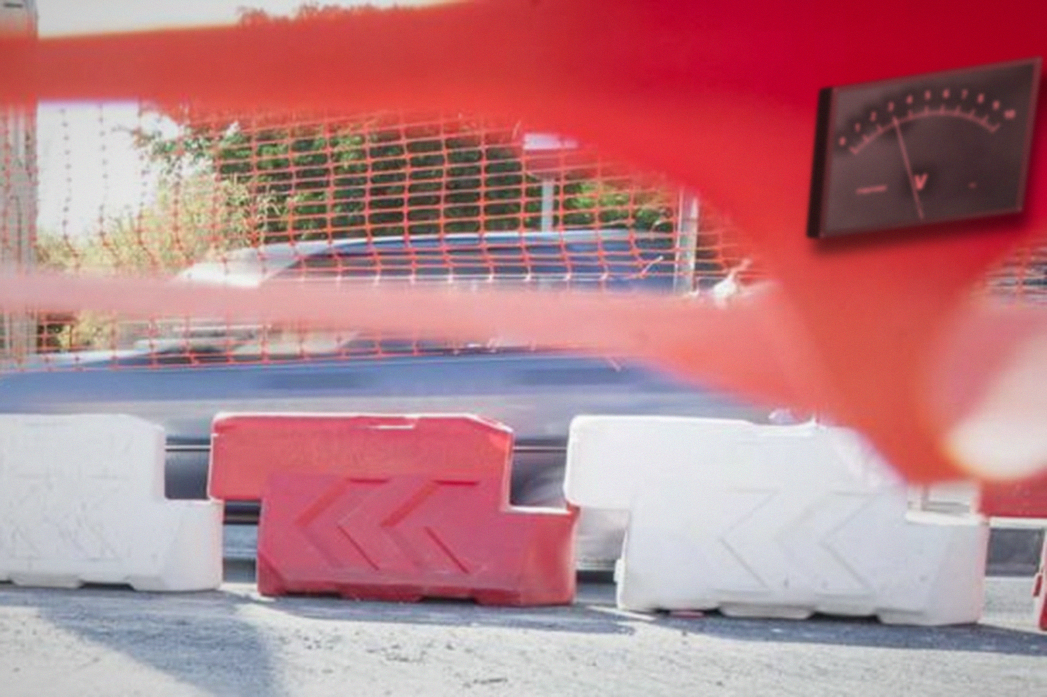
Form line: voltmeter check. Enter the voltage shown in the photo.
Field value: 3 V
